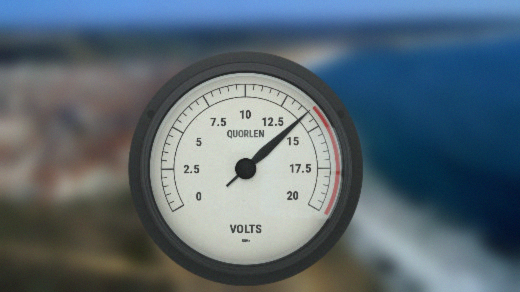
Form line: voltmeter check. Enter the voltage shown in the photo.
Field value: 14 V
